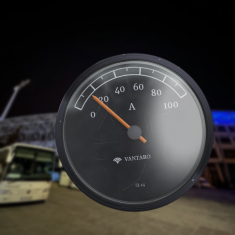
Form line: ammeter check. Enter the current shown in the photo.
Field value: 15 A
